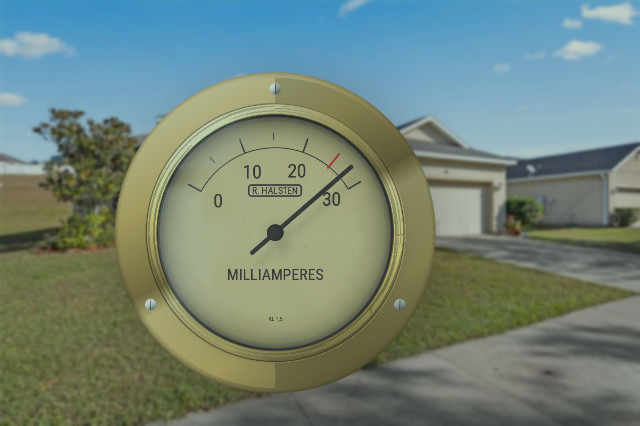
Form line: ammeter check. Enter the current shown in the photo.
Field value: 27.5 mA
